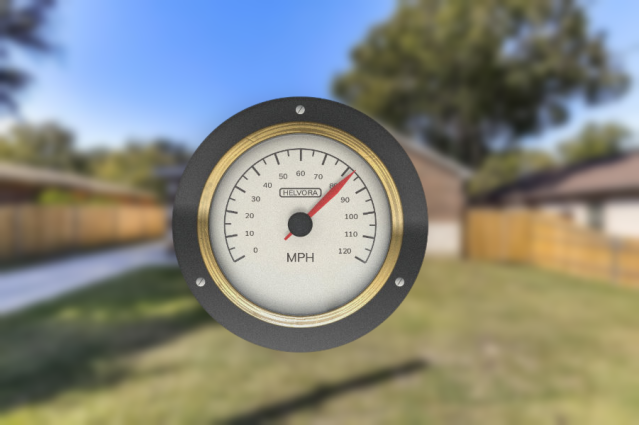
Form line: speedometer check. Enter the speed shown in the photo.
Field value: 82.5 mph
